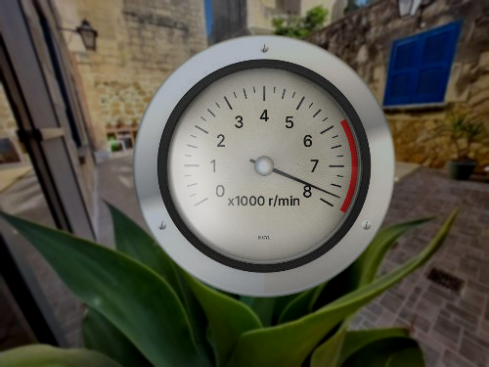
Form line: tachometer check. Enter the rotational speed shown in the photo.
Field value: 7750 rpm
